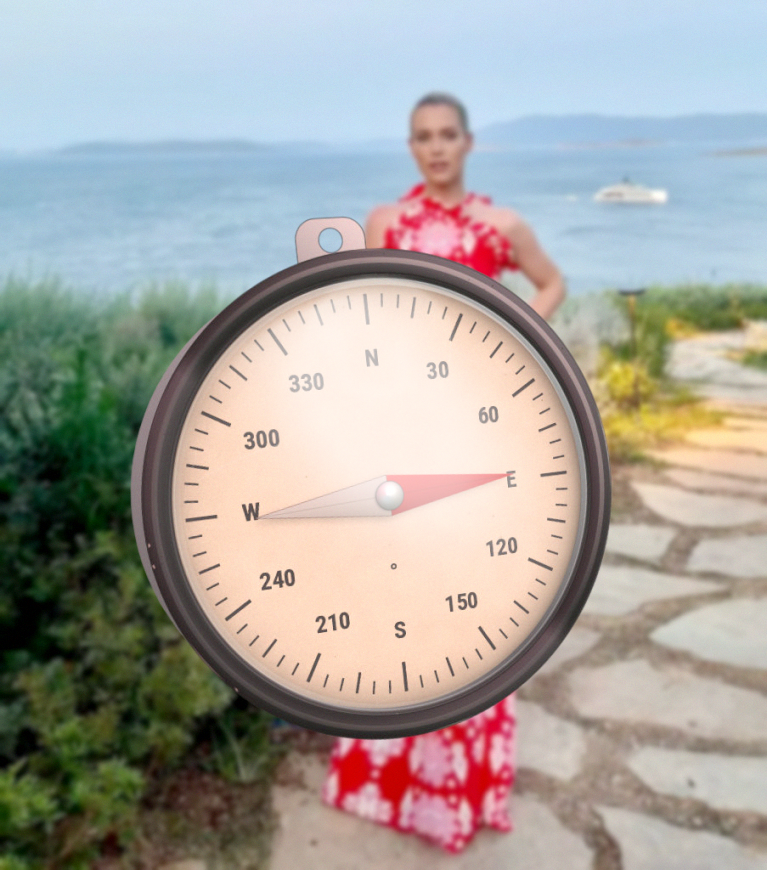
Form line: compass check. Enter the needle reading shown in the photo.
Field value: 87.5 °
